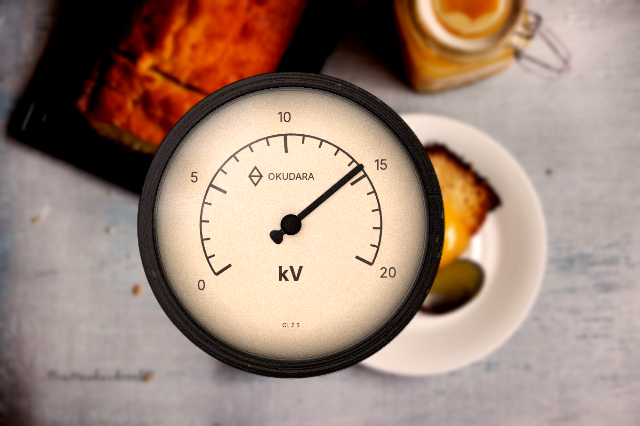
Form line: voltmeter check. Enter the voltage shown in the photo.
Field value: 14.5 kV
